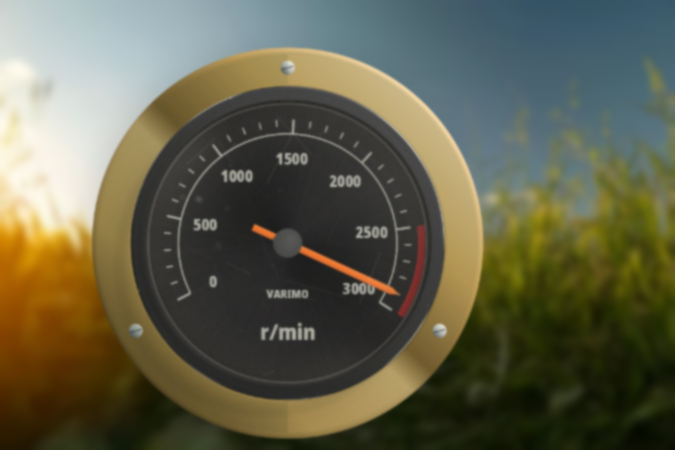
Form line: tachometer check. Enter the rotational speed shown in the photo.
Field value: 2900 rpm
